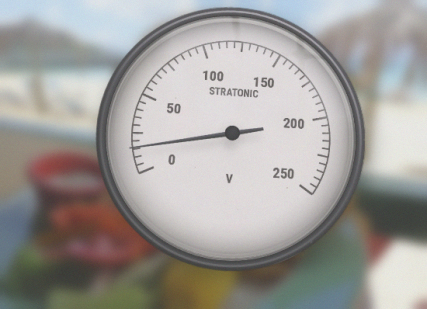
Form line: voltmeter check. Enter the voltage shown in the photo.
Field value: 15 V
